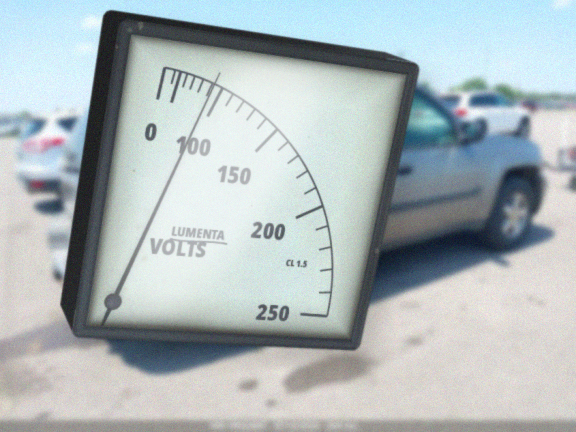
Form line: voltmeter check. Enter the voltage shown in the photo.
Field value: 90 V
